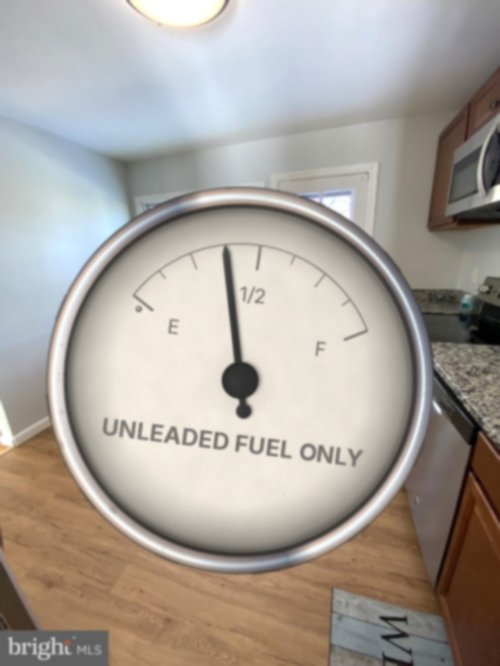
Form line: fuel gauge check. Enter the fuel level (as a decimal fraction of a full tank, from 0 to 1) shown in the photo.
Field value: 0.375
